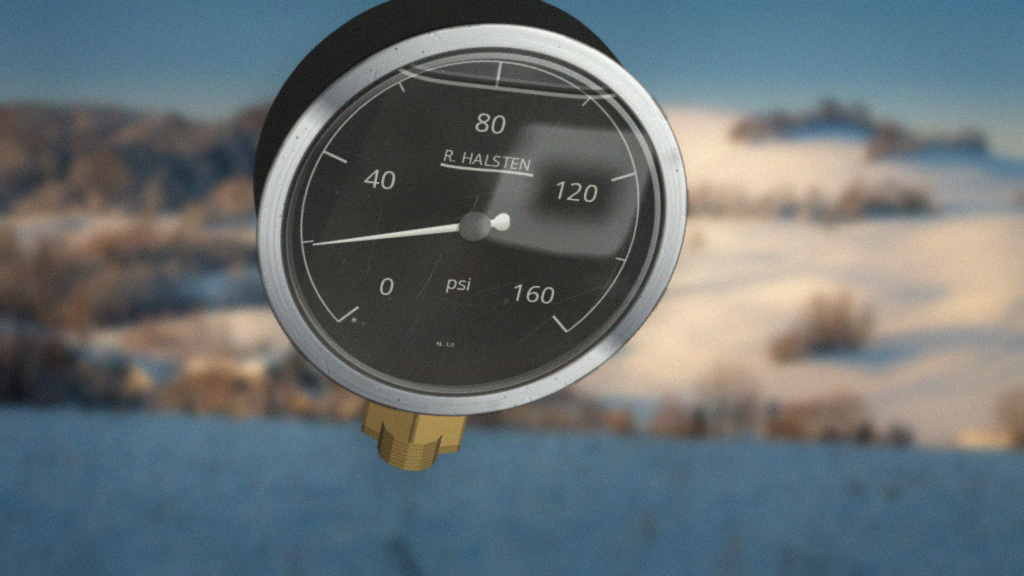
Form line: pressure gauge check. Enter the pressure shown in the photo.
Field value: 20 psi
